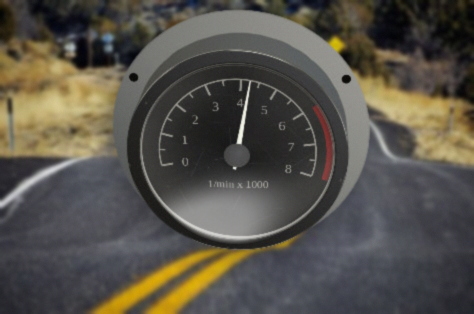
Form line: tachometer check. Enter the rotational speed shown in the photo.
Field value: 4250 rpm
